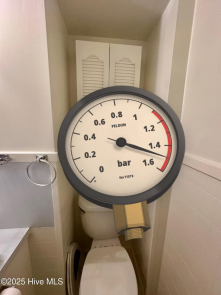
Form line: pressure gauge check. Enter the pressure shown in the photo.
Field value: 1.5 bar
